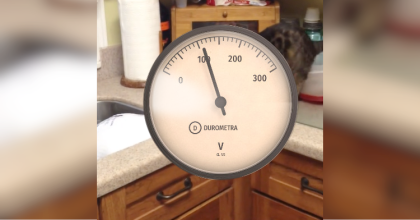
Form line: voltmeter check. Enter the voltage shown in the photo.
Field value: 110 V
